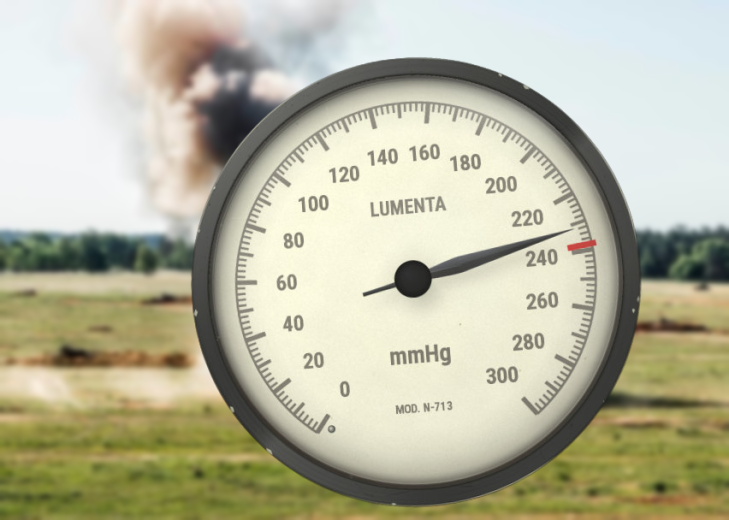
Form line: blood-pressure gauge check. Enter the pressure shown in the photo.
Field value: 232 mmHg
